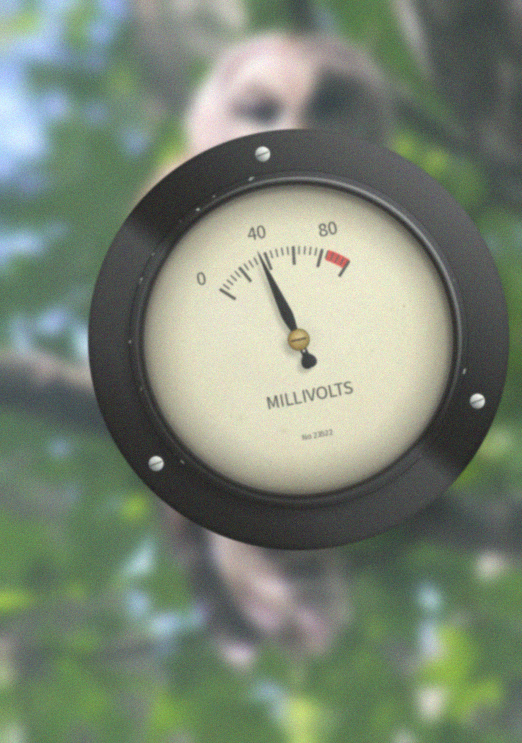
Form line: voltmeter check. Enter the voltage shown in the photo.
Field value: 36 mV
